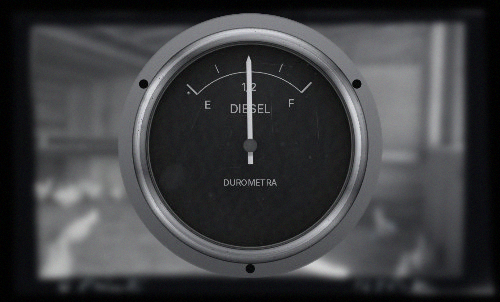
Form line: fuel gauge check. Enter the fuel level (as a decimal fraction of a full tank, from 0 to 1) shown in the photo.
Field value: 0.5
